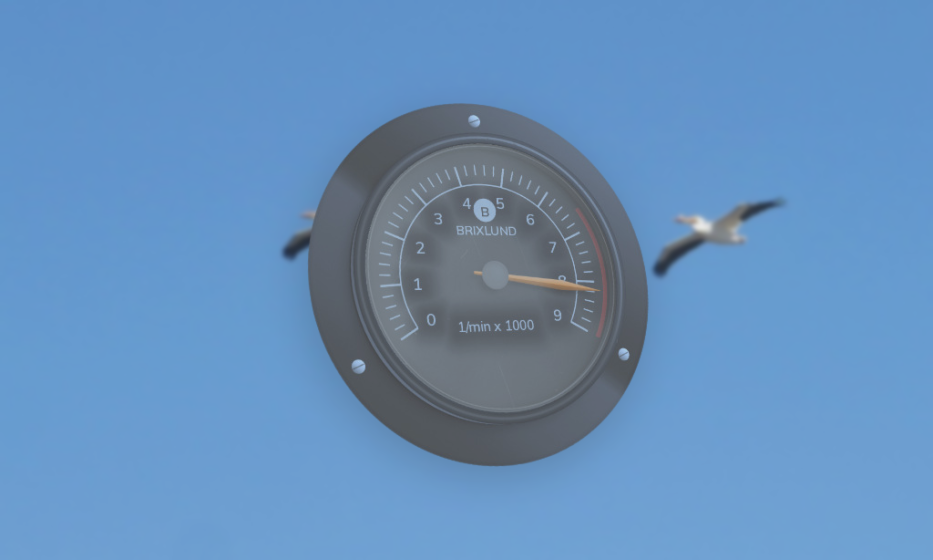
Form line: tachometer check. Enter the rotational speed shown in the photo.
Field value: 8200 rpm
